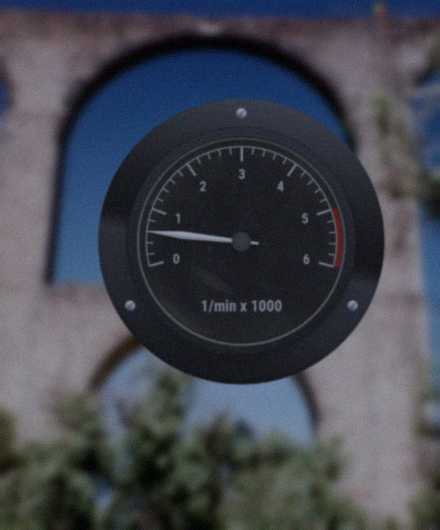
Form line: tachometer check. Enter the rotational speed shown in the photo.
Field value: 600 rpm
